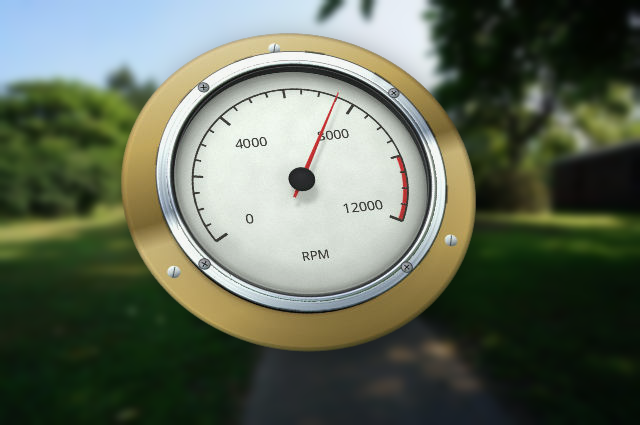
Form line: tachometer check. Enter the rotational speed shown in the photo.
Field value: 7500 rpm
